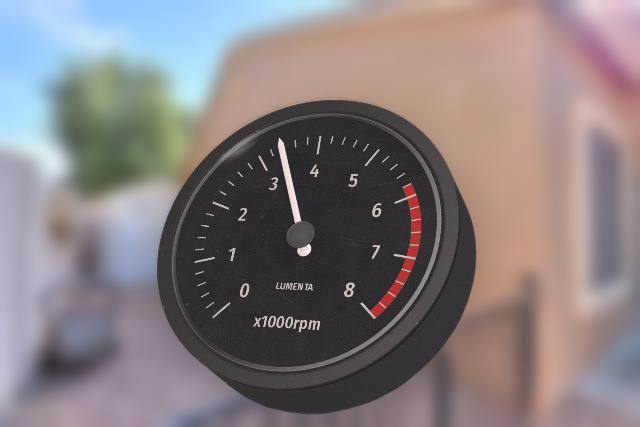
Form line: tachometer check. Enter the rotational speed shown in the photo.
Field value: 3400 rpm
